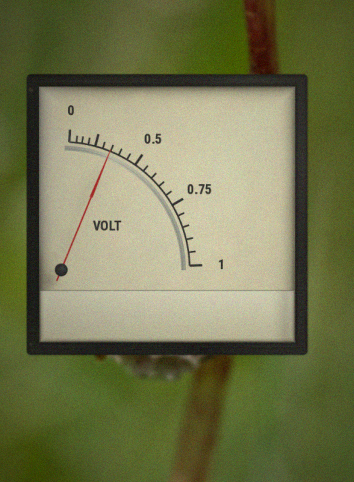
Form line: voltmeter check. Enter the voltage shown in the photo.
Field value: 0.35 V
